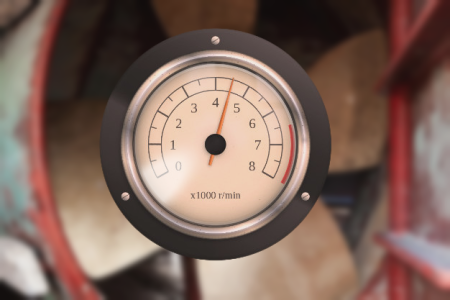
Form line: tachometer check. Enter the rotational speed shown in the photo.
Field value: 4500 rpm
